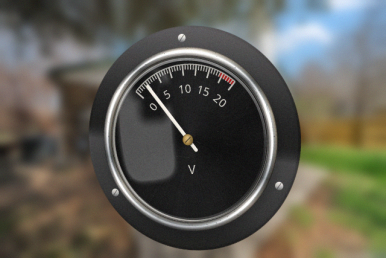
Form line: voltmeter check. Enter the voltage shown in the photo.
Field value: 2.5 V
